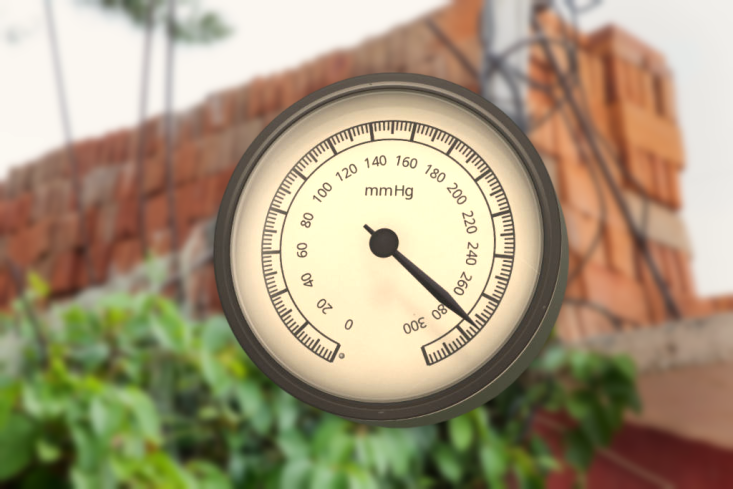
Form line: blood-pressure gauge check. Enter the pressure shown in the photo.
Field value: 274 mmHg
